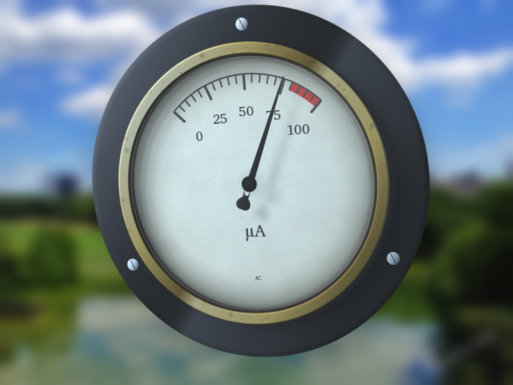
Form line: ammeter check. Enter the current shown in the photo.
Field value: 75 µA
